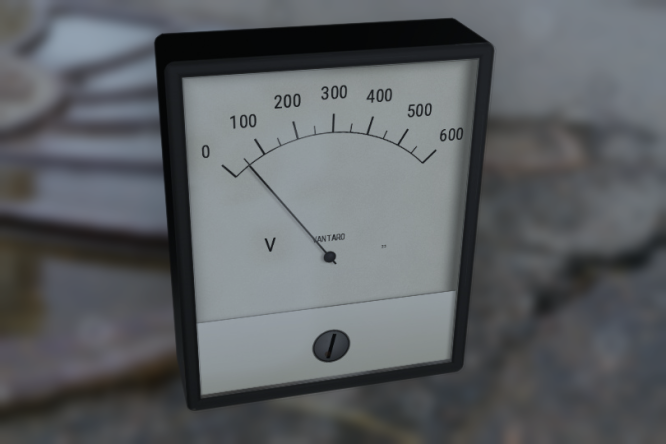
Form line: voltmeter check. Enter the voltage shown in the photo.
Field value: 50 V
